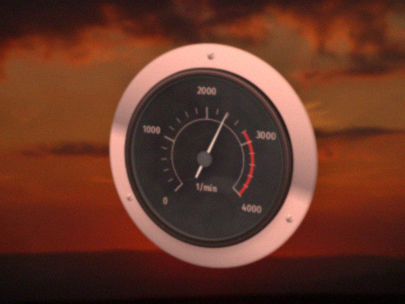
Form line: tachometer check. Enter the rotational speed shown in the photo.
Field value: 2400 rpm
